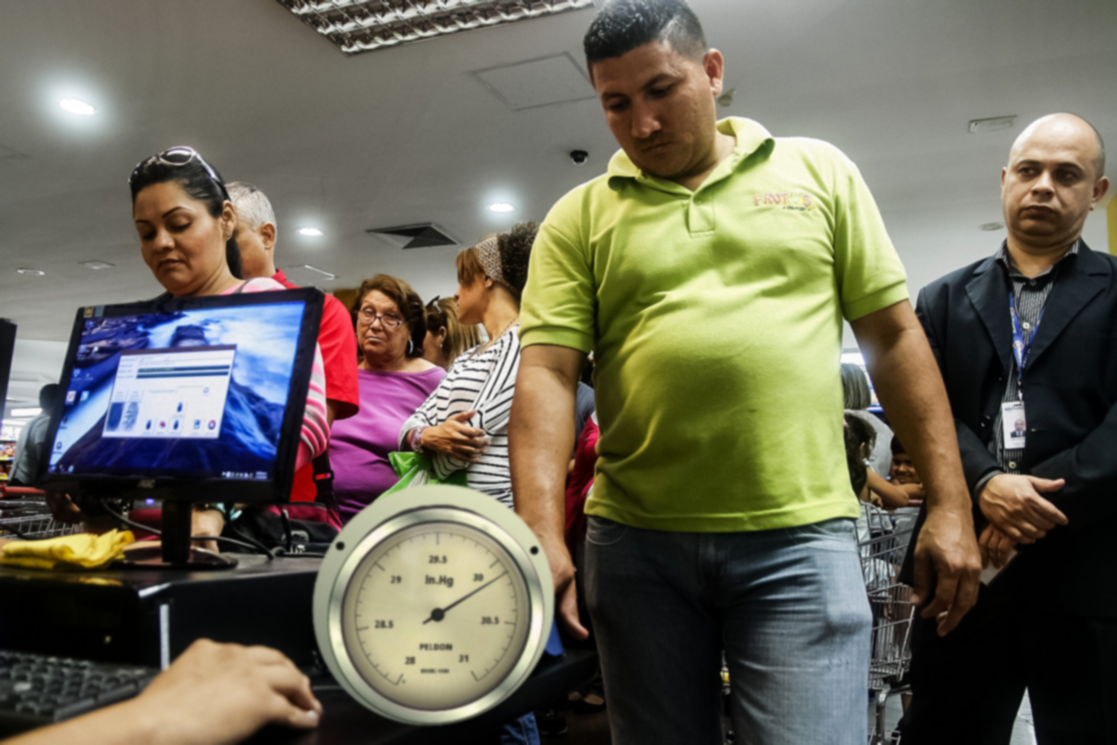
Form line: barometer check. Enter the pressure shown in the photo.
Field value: 30.1 inHg
